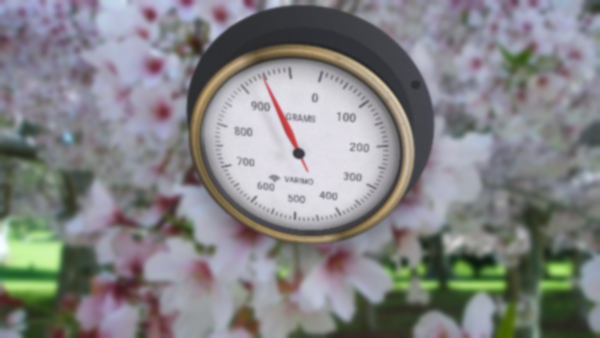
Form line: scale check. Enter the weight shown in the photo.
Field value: 950 g
